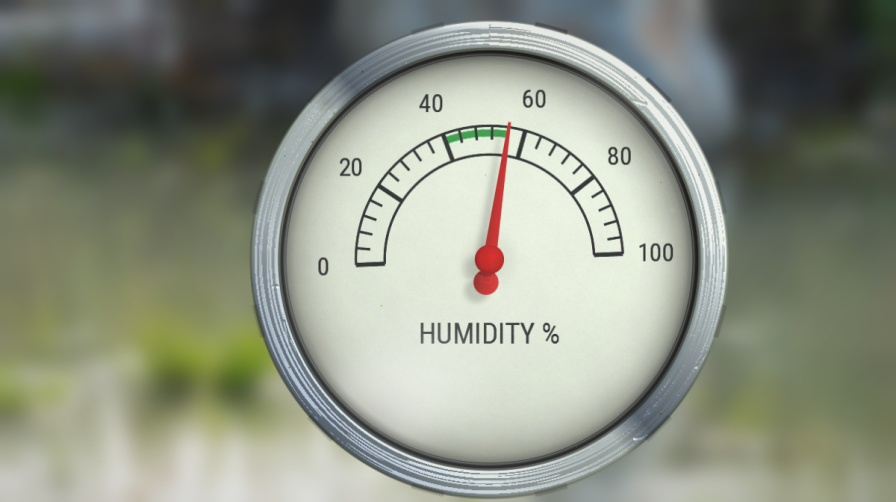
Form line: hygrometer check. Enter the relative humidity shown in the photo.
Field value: 56 %
